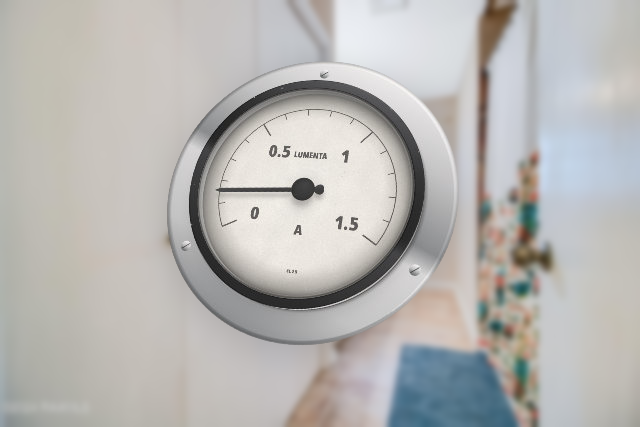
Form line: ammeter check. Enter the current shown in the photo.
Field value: 0.15 A
